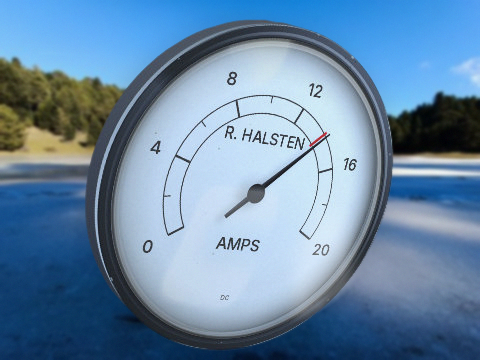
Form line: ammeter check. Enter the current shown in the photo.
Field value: 14 A
